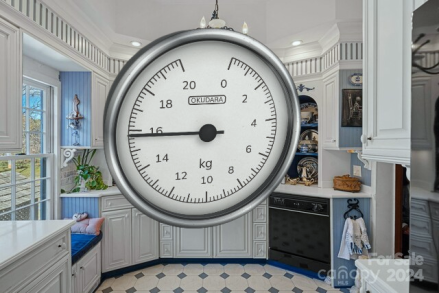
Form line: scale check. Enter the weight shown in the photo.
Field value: 15.8 kg
